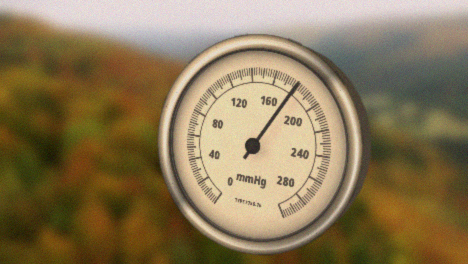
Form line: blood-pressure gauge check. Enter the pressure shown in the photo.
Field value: 180 mmHg
